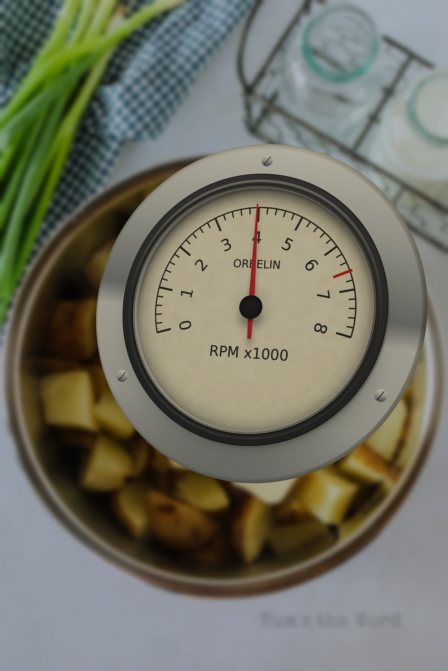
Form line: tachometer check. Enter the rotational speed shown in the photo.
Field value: 4000 rpm
